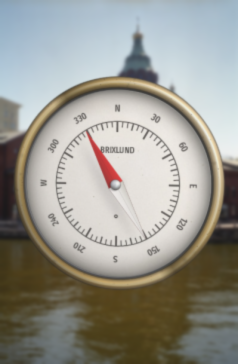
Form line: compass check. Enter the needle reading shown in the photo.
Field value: 330 °
